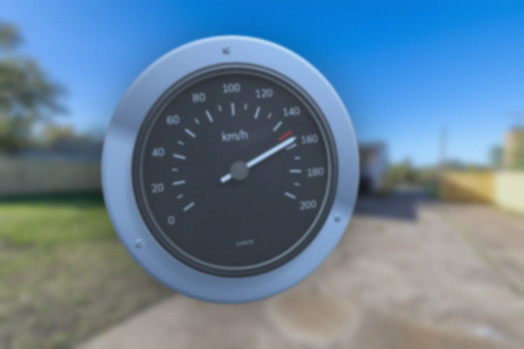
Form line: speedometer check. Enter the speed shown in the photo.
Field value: 155 km/h
